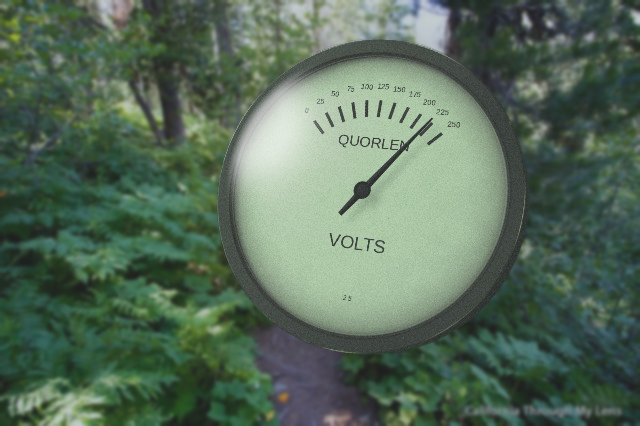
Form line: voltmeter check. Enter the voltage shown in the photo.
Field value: 225 V
